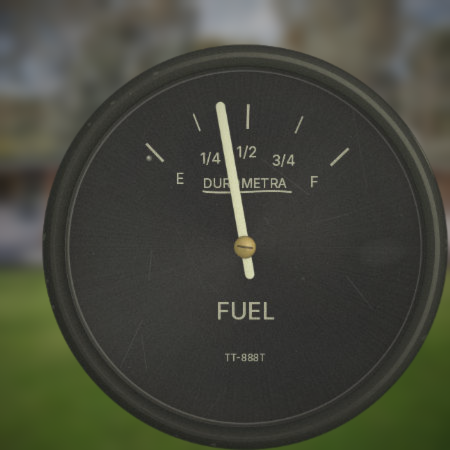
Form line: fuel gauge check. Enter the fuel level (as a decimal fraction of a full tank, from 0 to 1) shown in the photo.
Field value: 0.375
